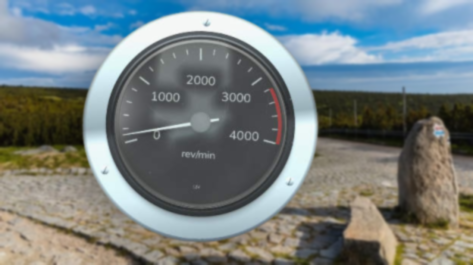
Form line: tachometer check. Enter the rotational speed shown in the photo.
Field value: 100 rpm
